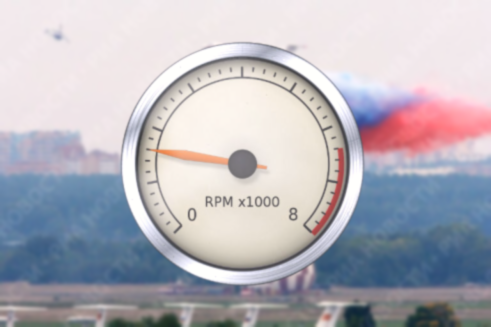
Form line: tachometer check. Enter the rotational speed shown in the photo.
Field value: 1600 rpm
